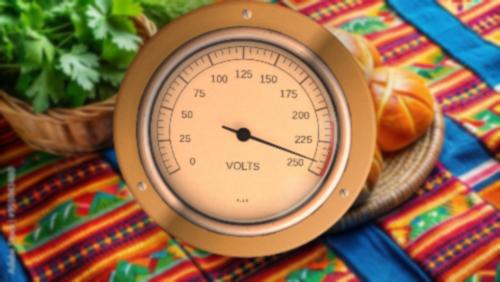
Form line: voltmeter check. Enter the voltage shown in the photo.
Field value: 240 V
